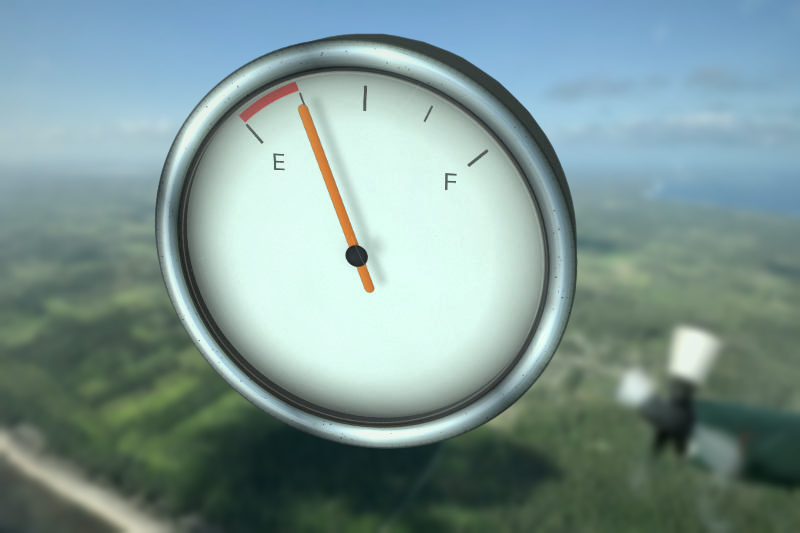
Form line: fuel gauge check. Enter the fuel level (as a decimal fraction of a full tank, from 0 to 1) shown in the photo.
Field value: 0.25
